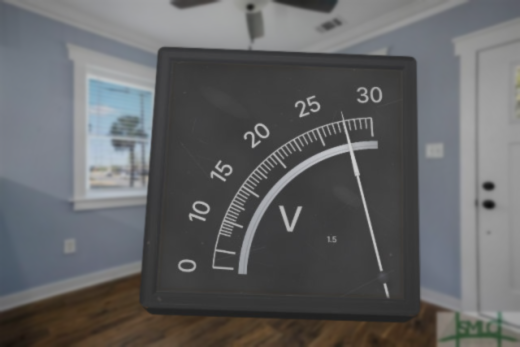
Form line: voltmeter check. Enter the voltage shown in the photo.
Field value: 27.5 V
